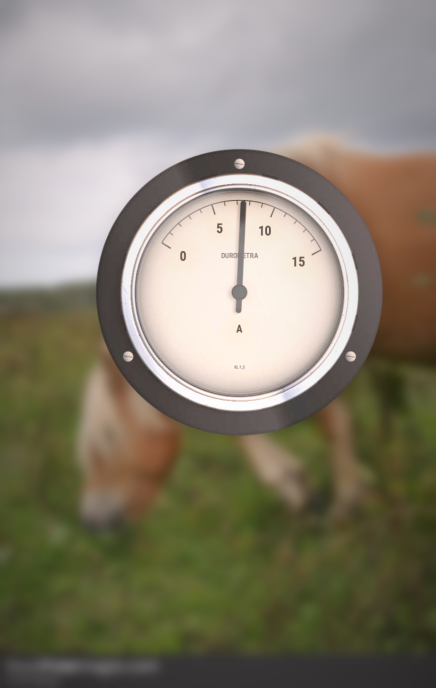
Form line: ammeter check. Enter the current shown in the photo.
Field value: 7.5 A
